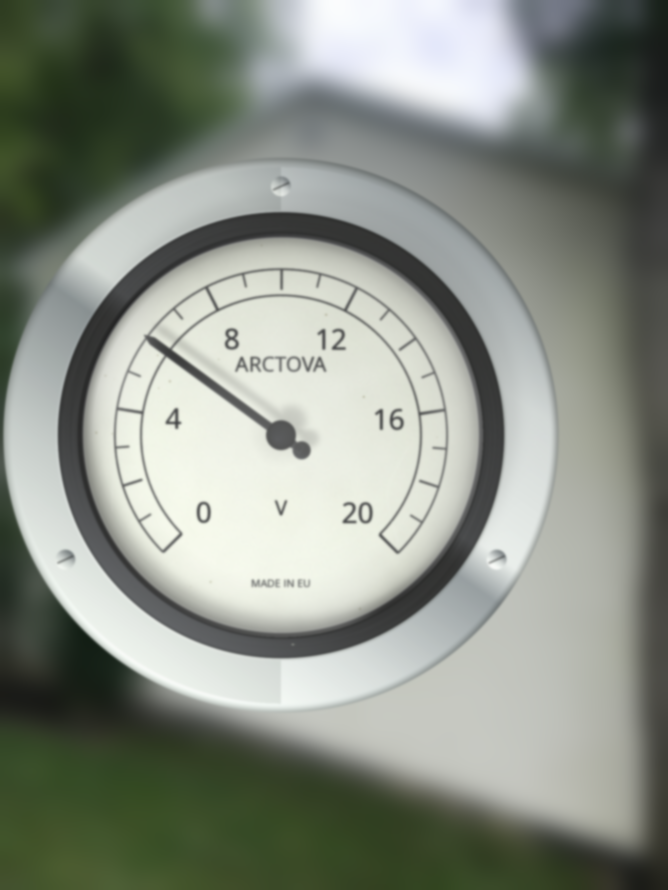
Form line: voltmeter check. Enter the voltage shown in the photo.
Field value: 6 V
